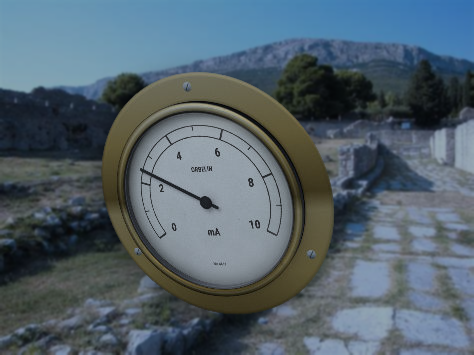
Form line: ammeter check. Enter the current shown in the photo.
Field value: 2.5 mA
